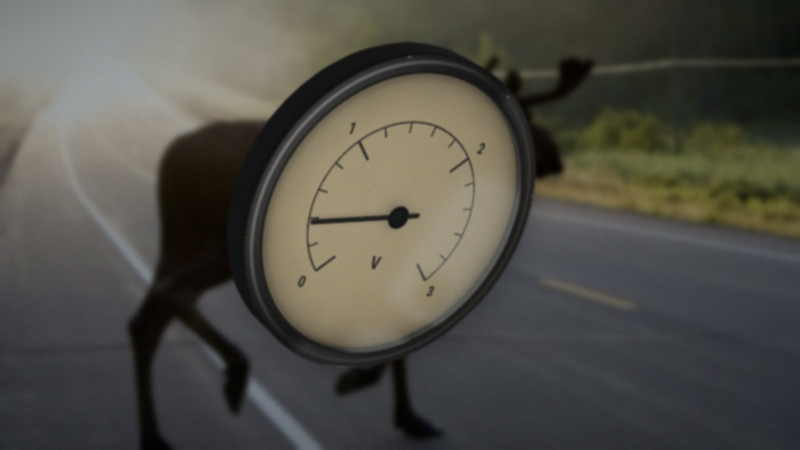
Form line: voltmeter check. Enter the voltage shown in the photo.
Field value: 0.4 V
